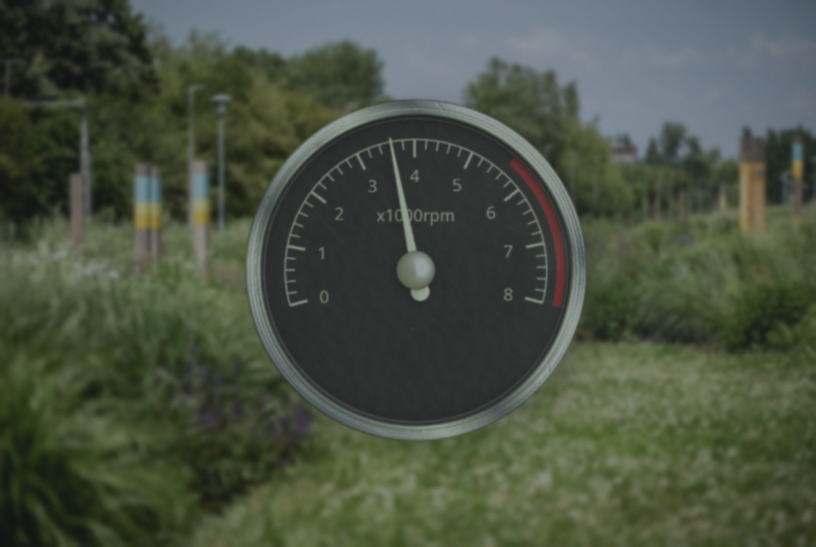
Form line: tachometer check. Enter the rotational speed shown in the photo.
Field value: 3600 rpm
